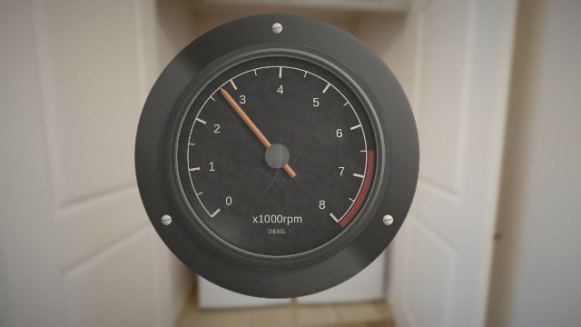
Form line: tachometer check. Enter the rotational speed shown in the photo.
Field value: 2750 rpm
